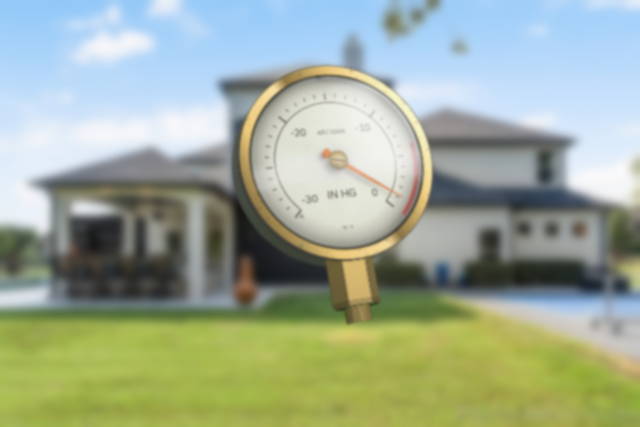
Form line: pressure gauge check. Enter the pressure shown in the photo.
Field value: -1 inHg
